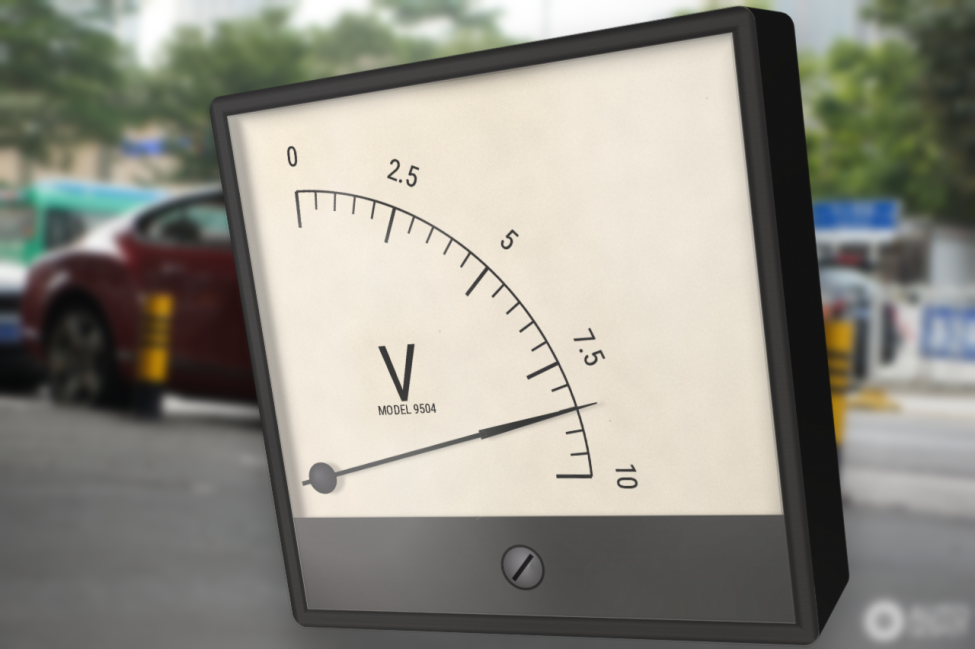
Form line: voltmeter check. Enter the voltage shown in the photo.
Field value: 8.5 V
